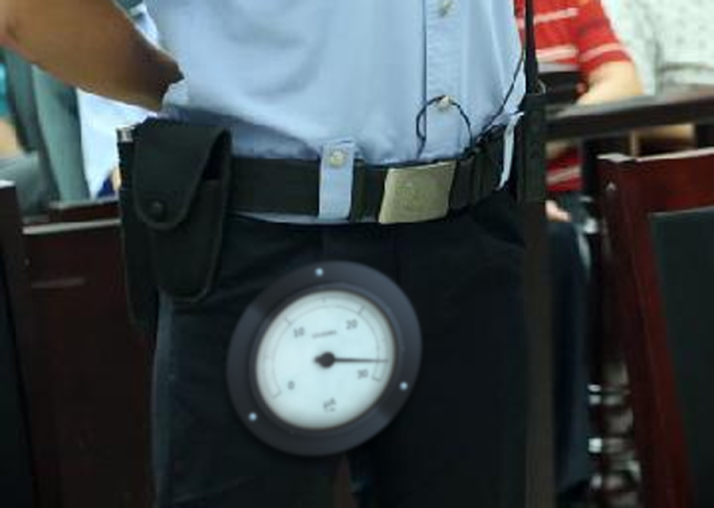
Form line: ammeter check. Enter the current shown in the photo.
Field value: 27.5 µA
